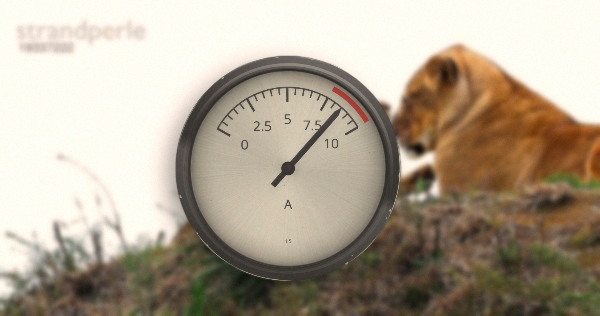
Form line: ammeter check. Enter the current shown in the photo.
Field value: 8.5 A
